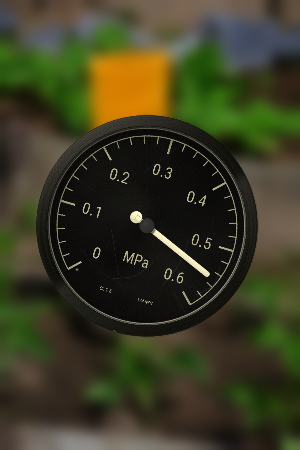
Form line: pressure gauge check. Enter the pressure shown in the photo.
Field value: 0.55 MPa
